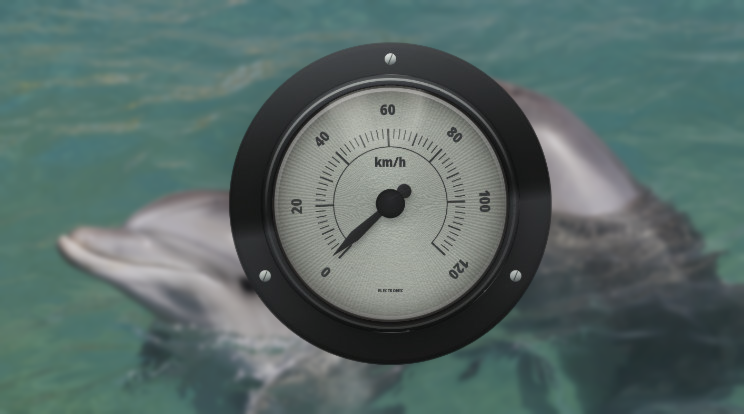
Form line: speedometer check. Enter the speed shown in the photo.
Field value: 2 km/h
